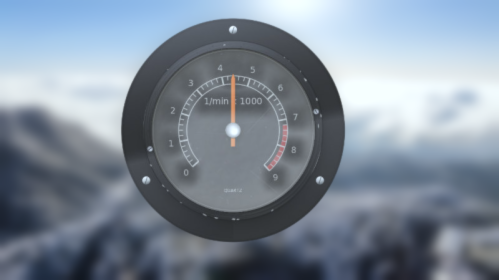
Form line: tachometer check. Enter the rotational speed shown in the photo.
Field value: 4400 rpm
